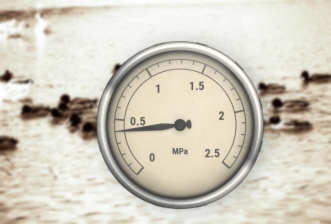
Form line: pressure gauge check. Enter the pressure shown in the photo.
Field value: 0.4 MPa
